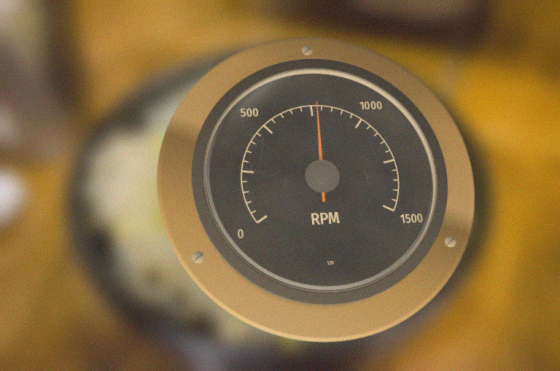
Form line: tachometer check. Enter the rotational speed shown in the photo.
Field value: 775 rpm
